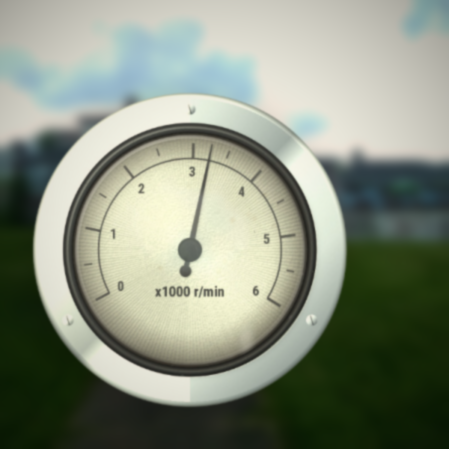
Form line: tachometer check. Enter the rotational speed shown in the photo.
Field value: 3250 rpm
